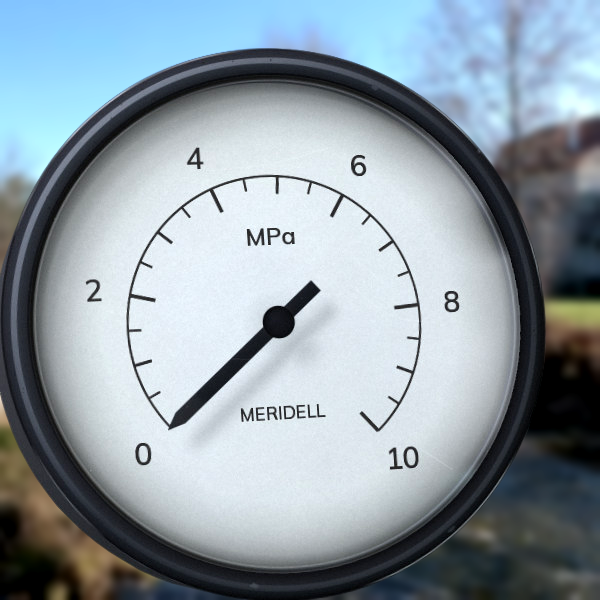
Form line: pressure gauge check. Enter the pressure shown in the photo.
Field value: 0 MPa
